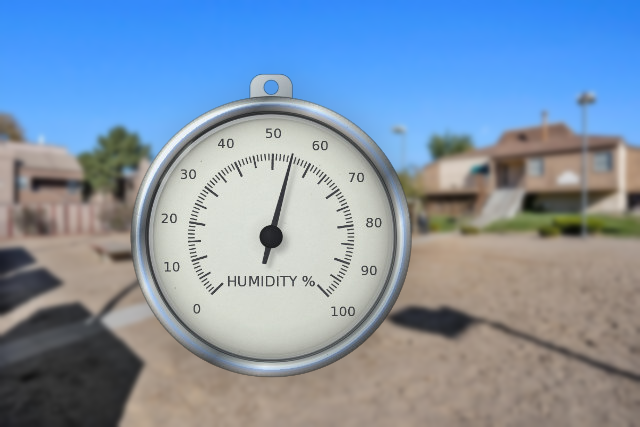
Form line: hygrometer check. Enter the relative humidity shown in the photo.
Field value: 55 %
